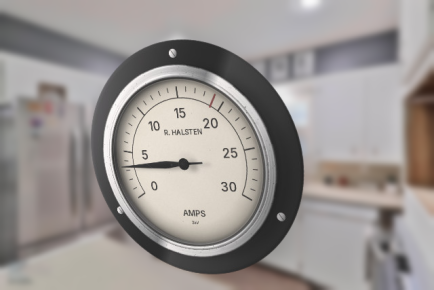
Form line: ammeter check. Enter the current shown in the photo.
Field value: 3.5 A
